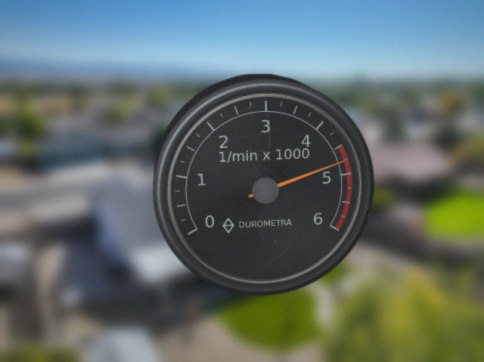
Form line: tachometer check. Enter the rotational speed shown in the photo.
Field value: 4750 rpm
